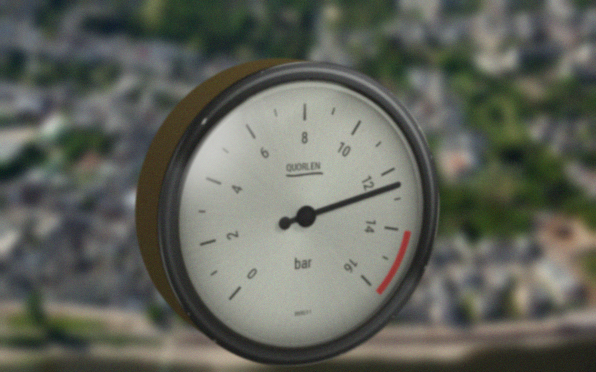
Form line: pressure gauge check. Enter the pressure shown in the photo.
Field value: 12.5 bar
